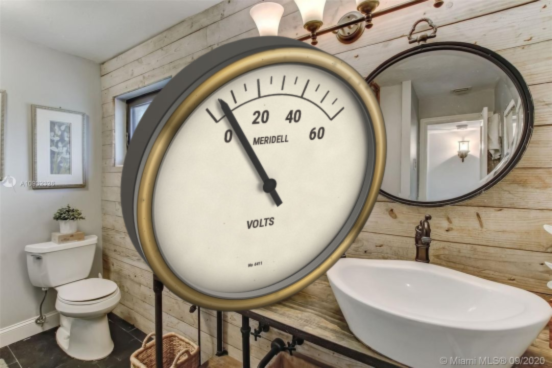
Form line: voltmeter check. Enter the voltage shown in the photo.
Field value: 5 V
